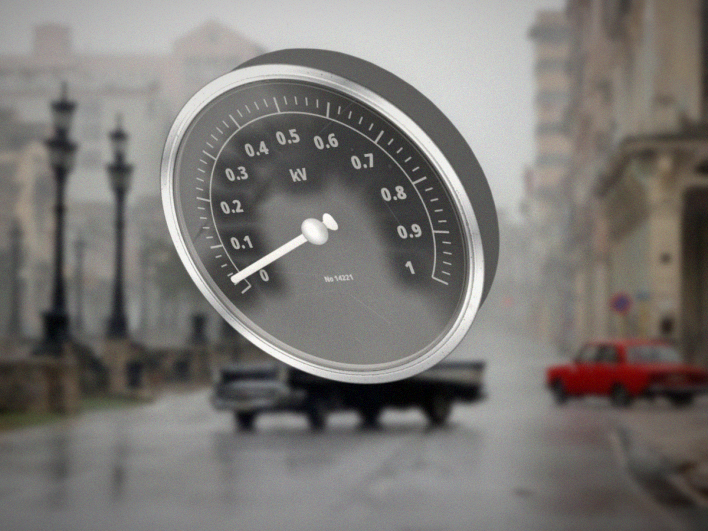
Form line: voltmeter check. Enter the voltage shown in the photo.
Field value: 0.03 kV
